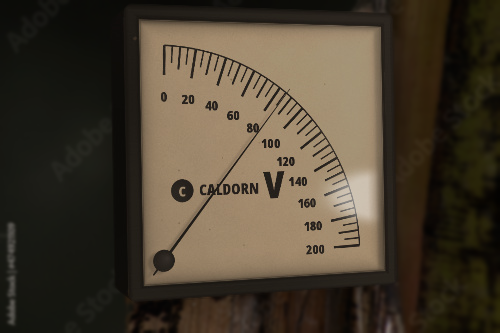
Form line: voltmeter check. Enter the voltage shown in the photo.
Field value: 85 V
